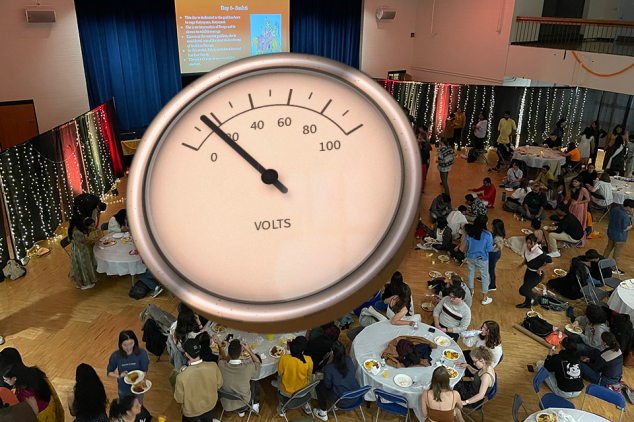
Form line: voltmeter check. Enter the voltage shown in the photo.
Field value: 15 V
